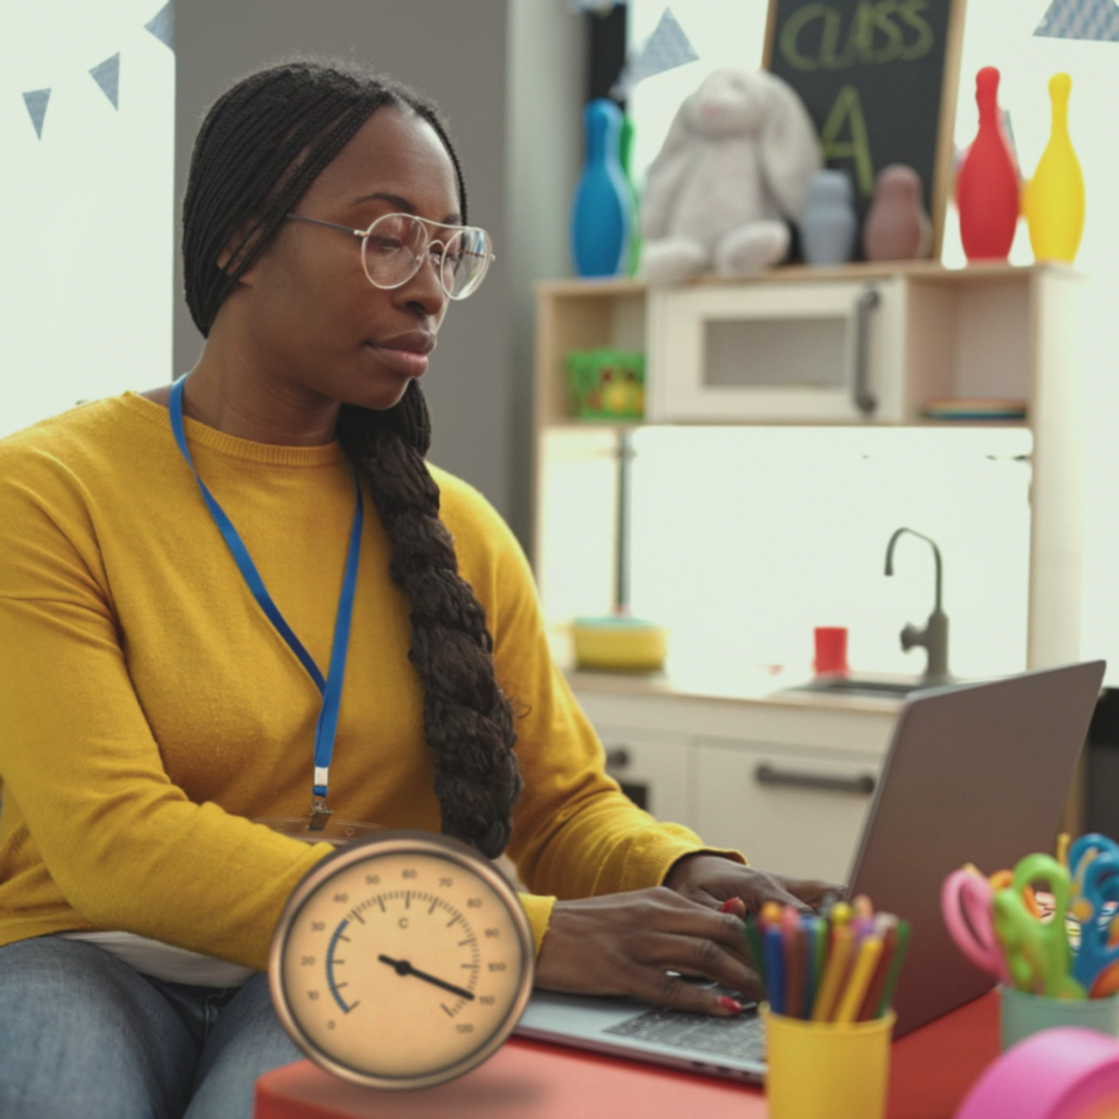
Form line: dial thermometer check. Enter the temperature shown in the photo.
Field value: 110 °C
